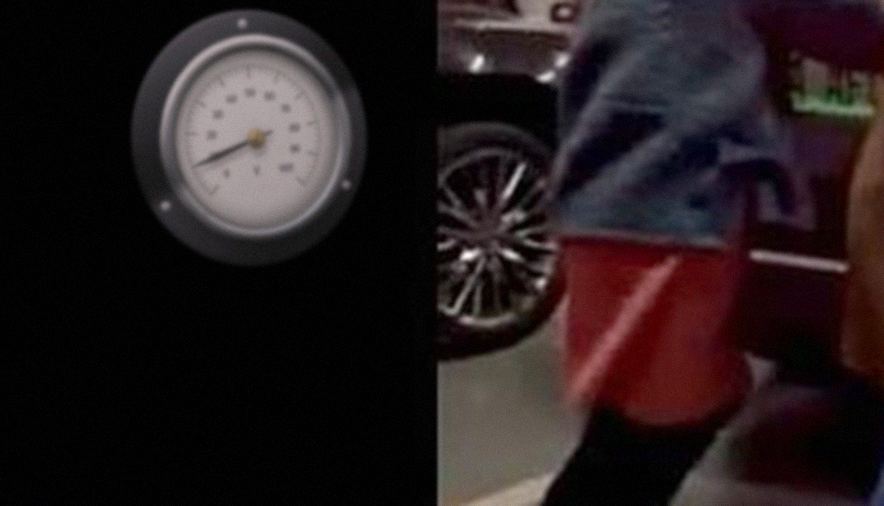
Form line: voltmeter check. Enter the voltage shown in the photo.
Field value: 10 V
